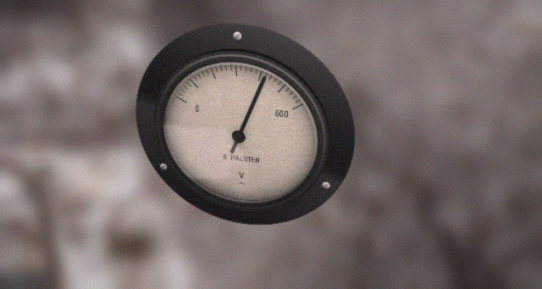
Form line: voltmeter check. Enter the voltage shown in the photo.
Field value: 420 V
